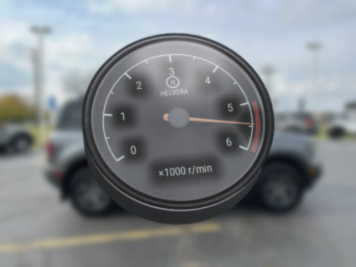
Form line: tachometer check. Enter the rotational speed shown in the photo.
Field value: 5500 rpm
